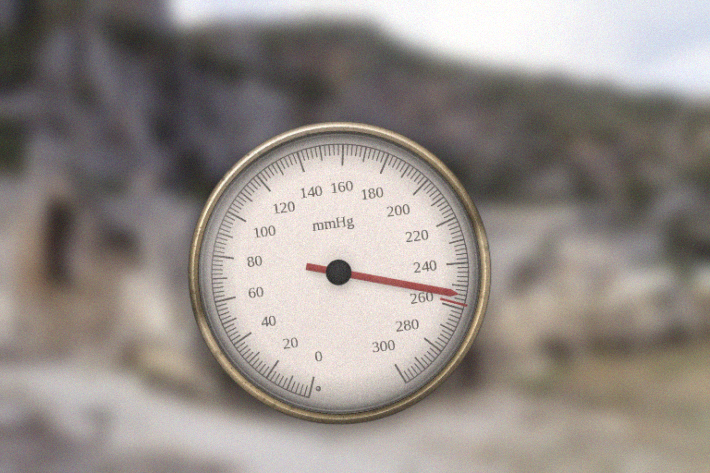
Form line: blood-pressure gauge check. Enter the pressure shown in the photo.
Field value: 254 mmHg
